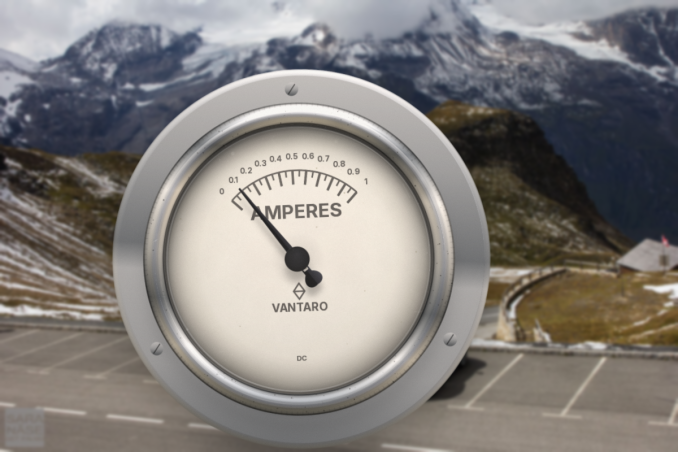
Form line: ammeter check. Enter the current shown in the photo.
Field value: 0.1 A
